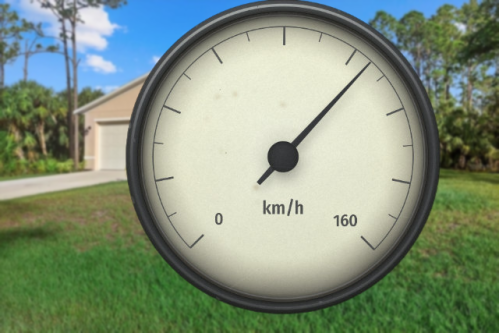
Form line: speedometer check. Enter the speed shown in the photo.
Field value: 105 km/h
